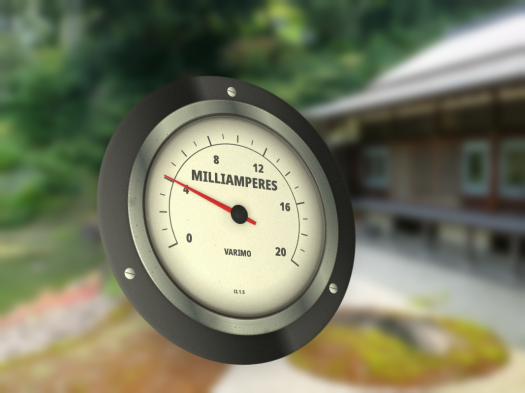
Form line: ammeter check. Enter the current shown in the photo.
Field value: 4 mA
